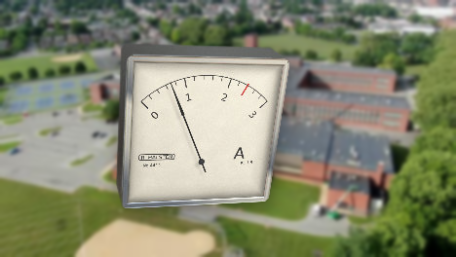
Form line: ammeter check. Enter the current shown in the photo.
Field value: 0.7 A
